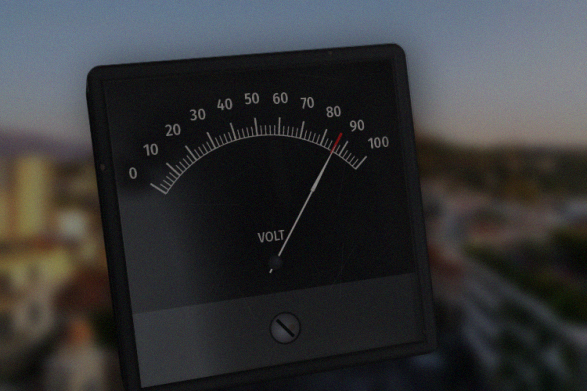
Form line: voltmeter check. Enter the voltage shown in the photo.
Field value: 86 V
